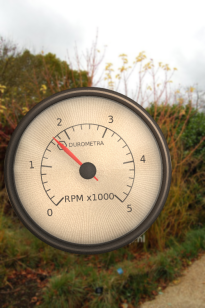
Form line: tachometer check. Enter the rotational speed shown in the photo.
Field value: 1700 rpm
